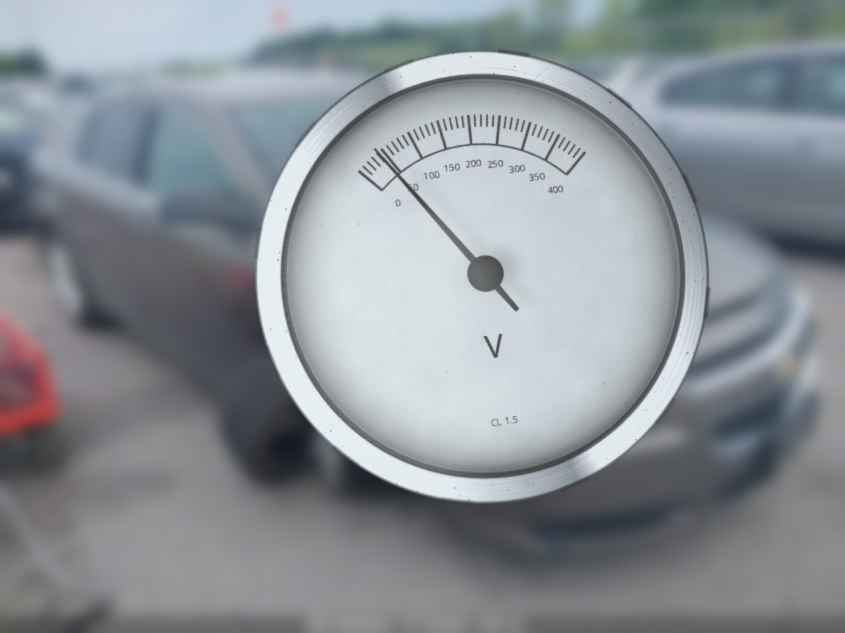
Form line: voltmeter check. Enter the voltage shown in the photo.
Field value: 40 V
